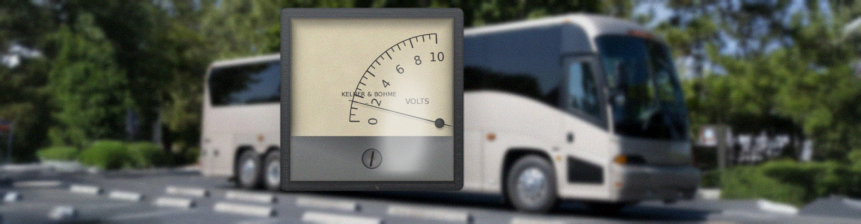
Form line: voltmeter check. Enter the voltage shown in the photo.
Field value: 1.5 V
